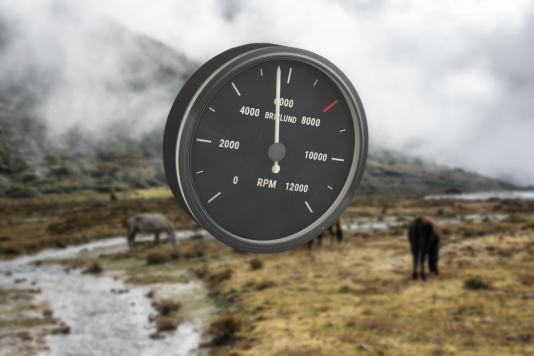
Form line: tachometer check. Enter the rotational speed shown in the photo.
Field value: 5500 rpm
